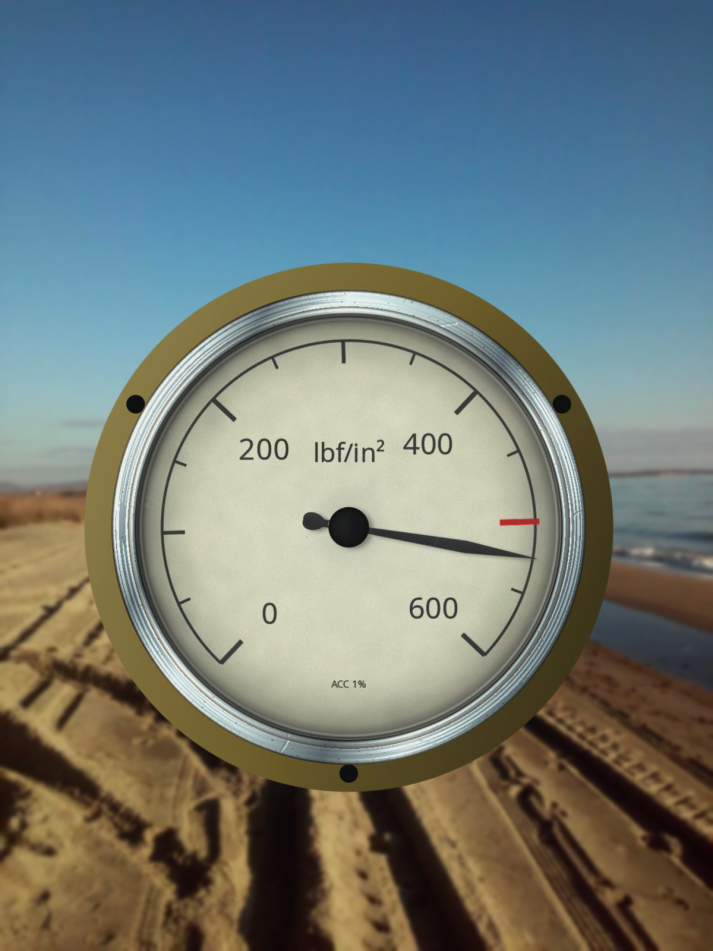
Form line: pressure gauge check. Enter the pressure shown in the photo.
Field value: 525 psi
